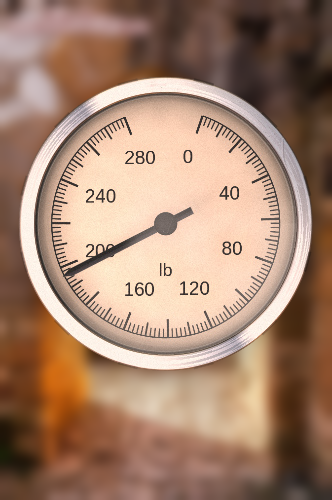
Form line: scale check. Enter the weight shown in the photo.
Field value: 196 lb
